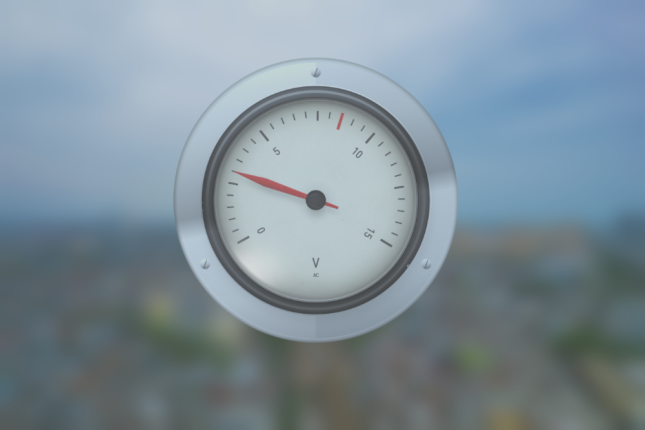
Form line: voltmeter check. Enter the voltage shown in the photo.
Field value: 3 V
